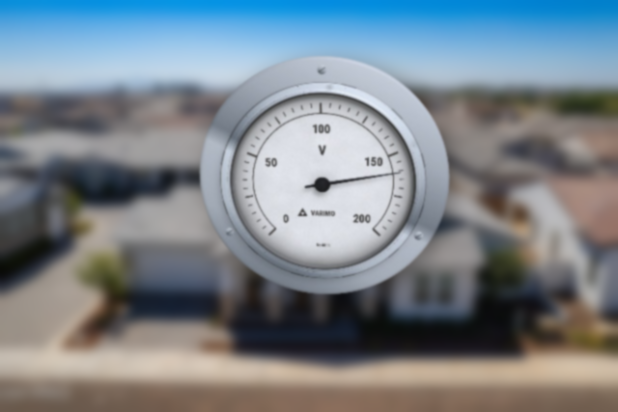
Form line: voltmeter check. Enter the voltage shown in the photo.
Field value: 160 V
